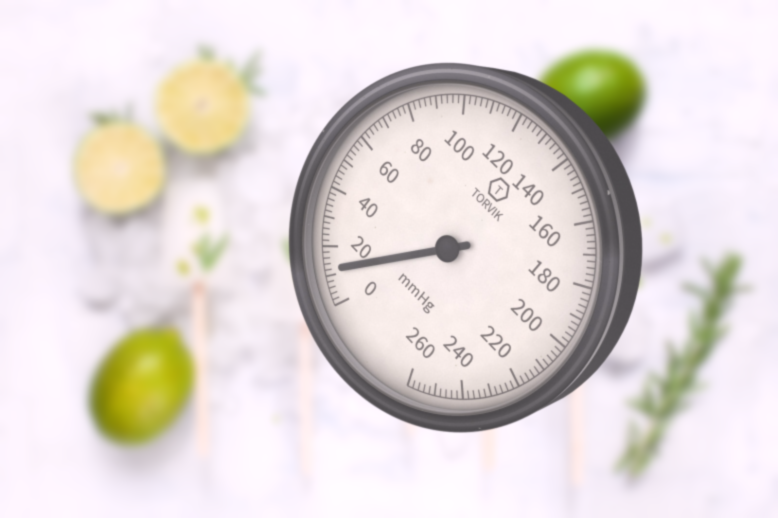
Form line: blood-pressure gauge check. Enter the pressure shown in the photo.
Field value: 12 mmHg
